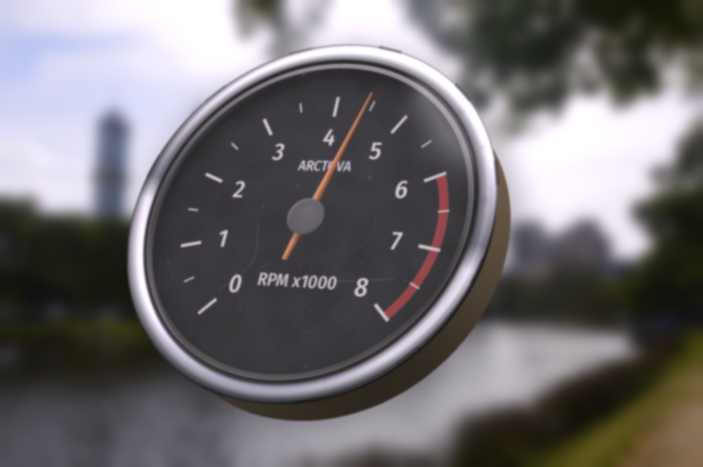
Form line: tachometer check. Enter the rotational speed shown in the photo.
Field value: 4500 rpm
